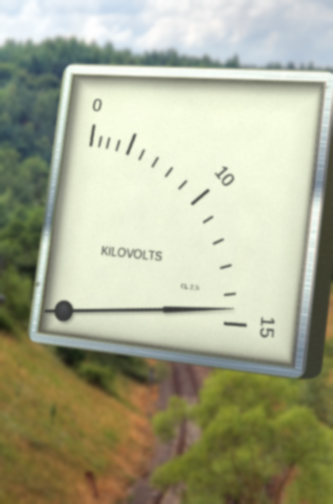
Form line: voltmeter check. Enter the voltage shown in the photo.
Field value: 14.5 kV
